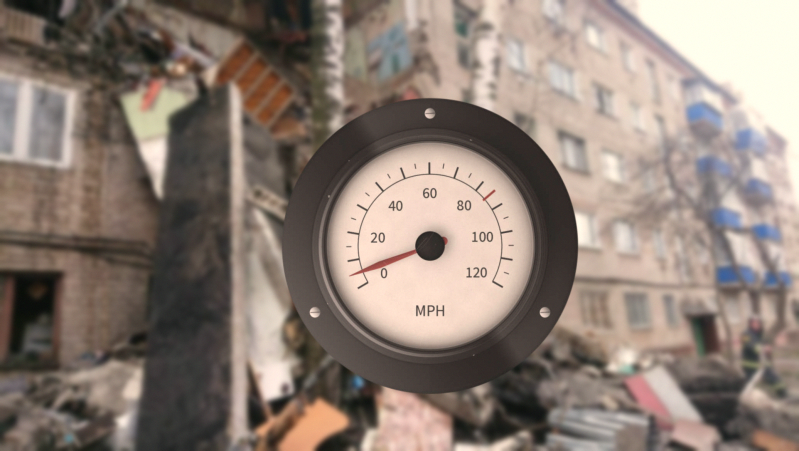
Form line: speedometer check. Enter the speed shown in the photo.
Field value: 5 mph
